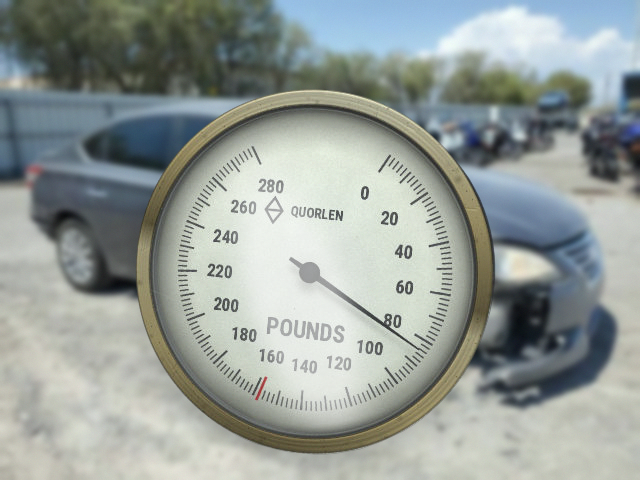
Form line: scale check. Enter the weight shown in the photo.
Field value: 84 lb
